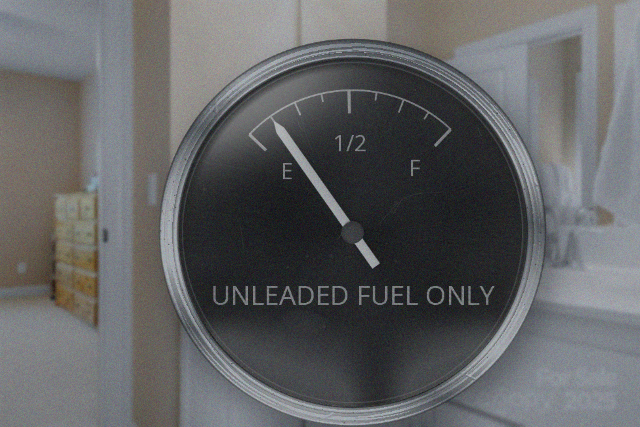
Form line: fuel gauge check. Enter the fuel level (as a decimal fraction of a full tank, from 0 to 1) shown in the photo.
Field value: 0.125
